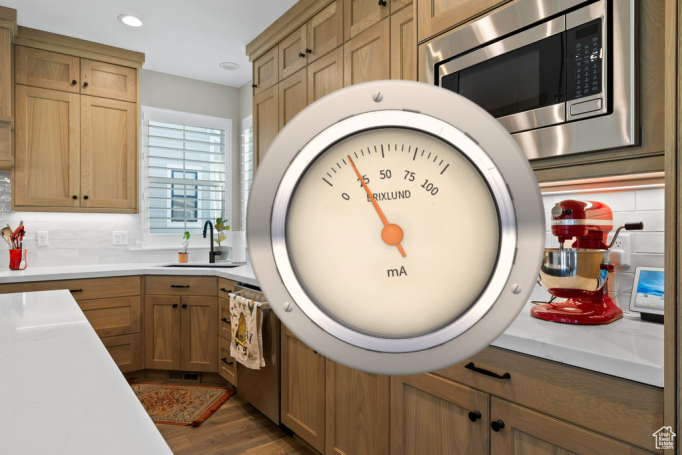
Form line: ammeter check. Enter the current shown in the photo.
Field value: 25 mA
